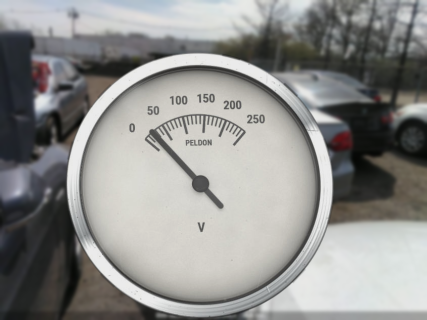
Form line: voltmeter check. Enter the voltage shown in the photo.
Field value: 20 V
